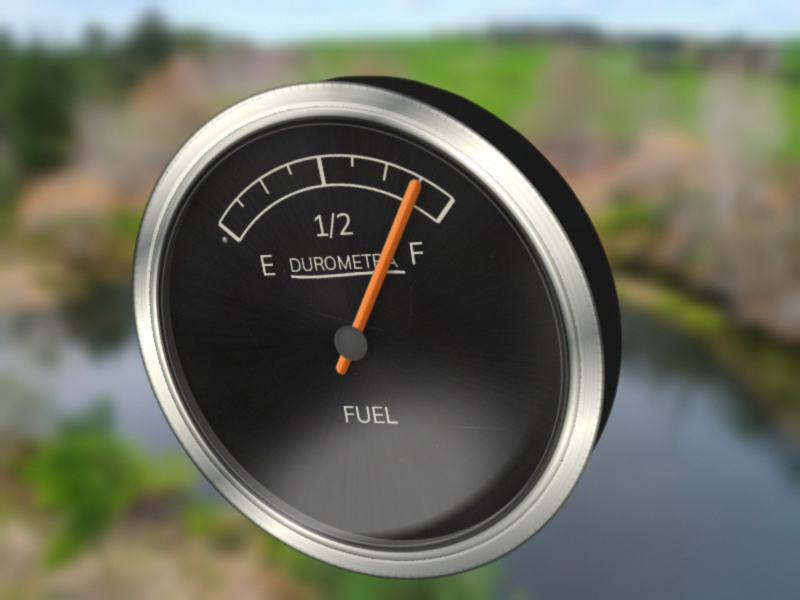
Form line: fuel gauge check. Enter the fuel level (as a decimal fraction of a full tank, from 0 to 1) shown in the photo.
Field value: 0.875
